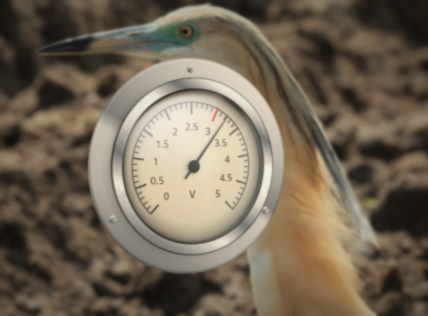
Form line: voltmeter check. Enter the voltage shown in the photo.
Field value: 3.2 V
